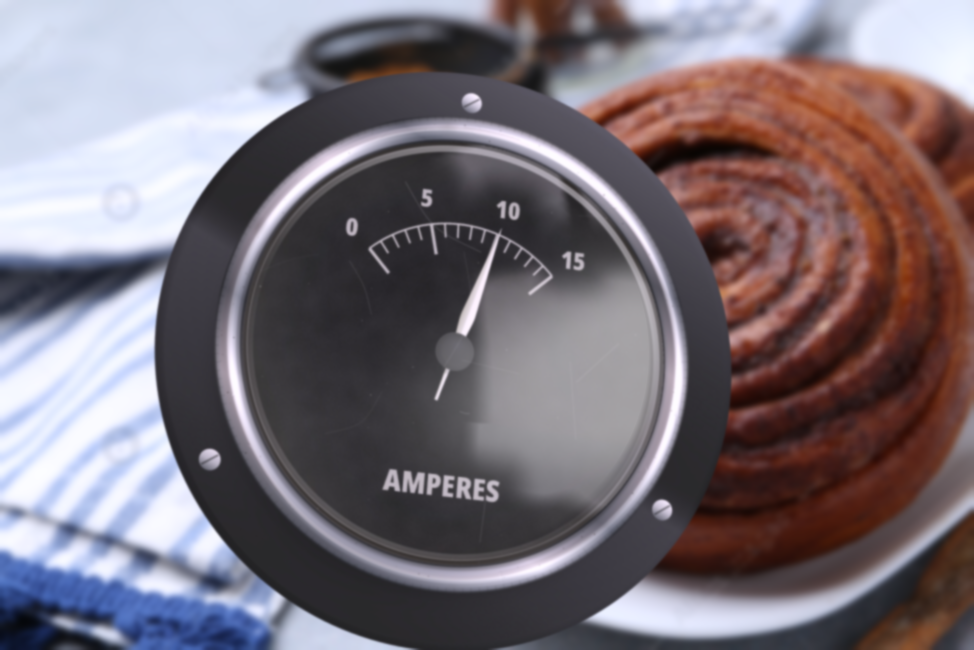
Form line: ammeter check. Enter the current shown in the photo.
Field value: 10 A
